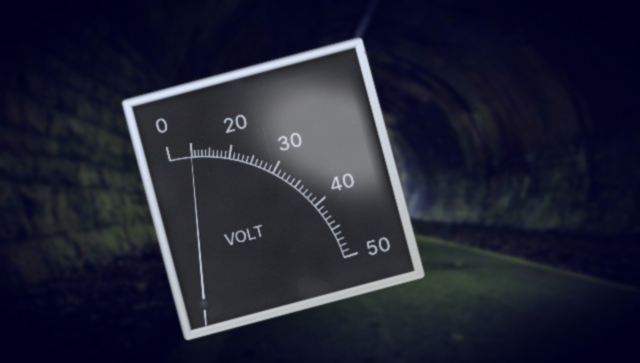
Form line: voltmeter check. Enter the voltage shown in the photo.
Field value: 10 V
